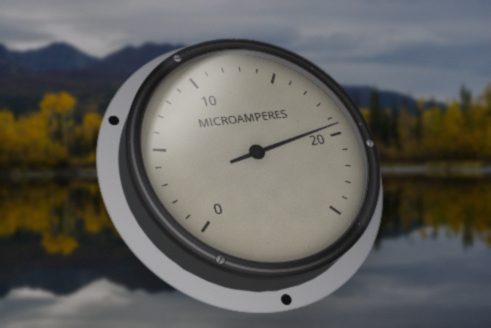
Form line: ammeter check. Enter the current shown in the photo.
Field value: 19.5 µA
